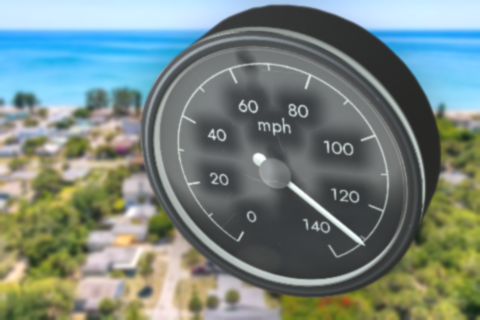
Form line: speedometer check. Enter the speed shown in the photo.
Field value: 130 mph
